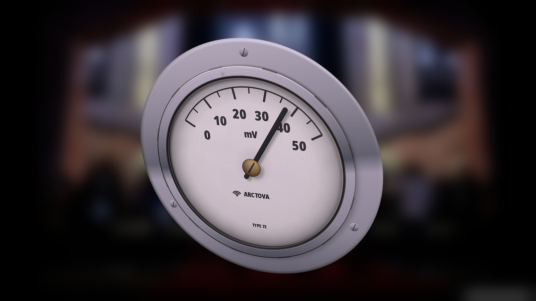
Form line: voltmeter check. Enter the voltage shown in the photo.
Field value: 37.5 mV
